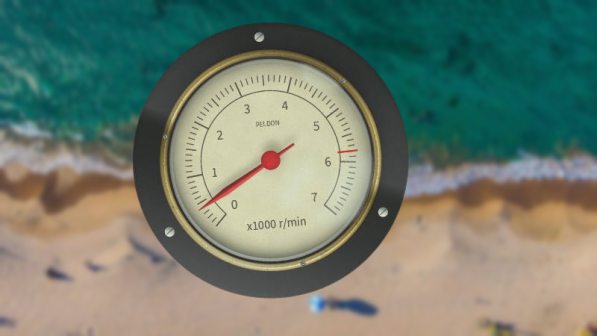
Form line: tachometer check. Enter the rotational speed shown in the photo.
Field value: 400 rpm
